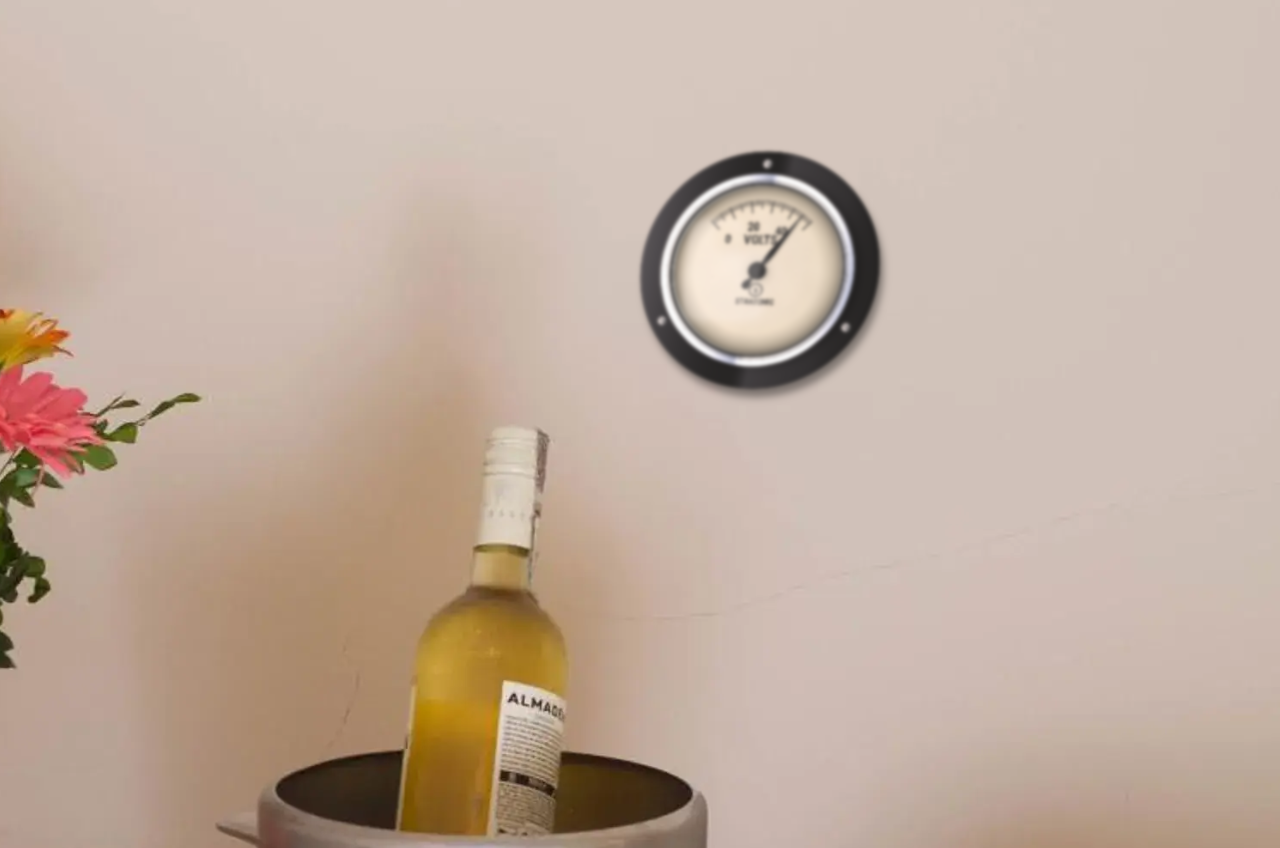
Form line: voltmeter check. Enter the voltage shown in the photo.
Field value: 45 V
